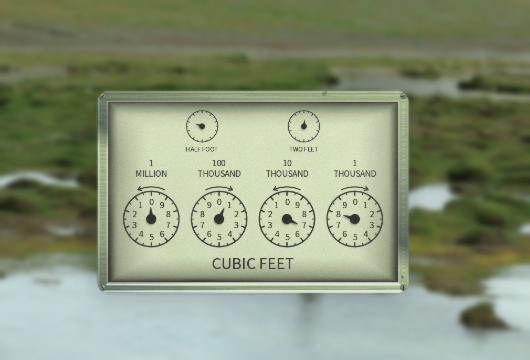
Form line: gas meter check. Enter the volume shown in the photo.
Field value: 6800 ft³
